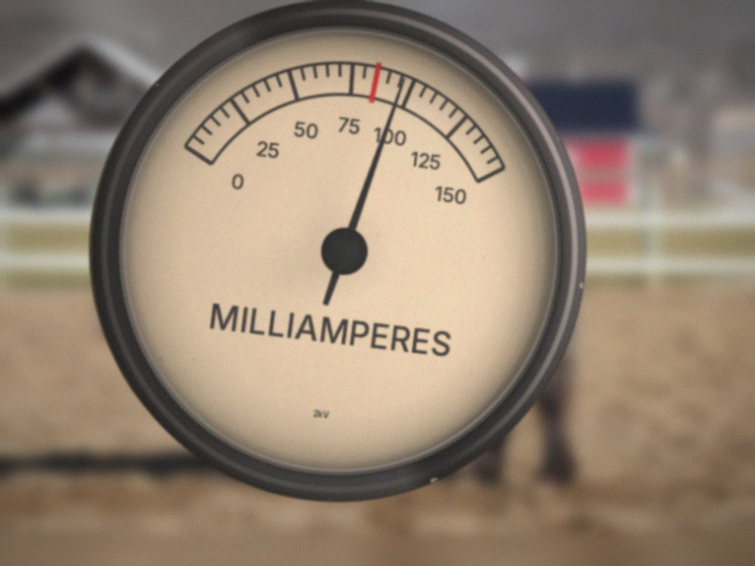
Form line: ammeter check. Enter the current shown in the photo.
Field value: 95 mA
